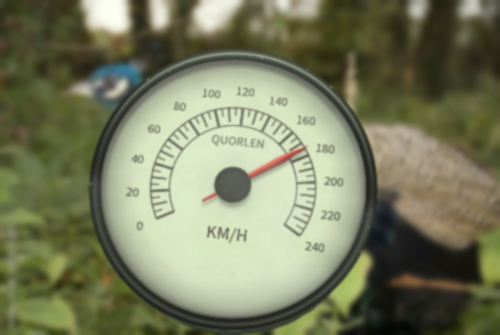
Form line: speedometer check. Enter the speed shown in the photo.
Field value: 175 km/h
